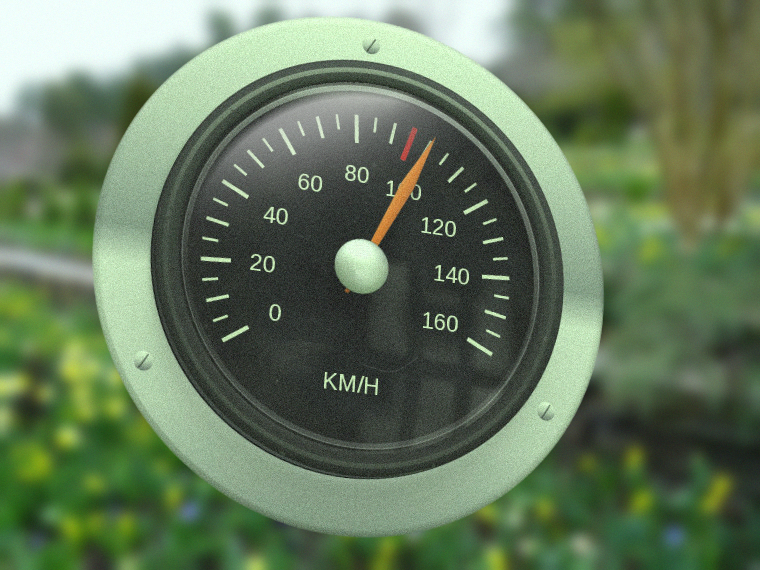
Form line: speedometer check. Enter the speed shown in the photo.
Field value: 100 km/h
